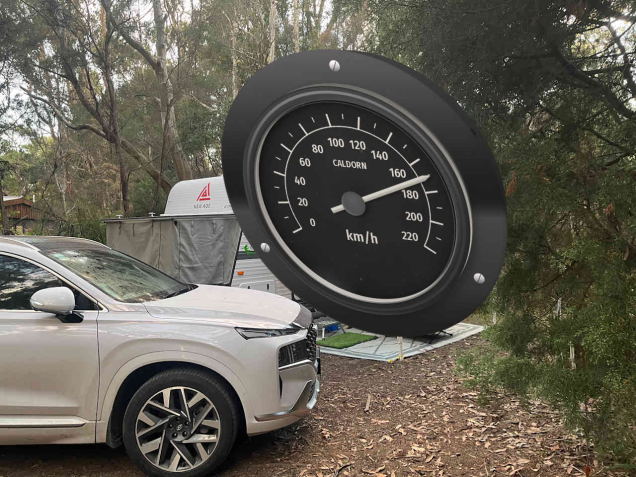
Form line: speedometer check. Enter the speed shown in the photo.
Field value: 170 km/h
